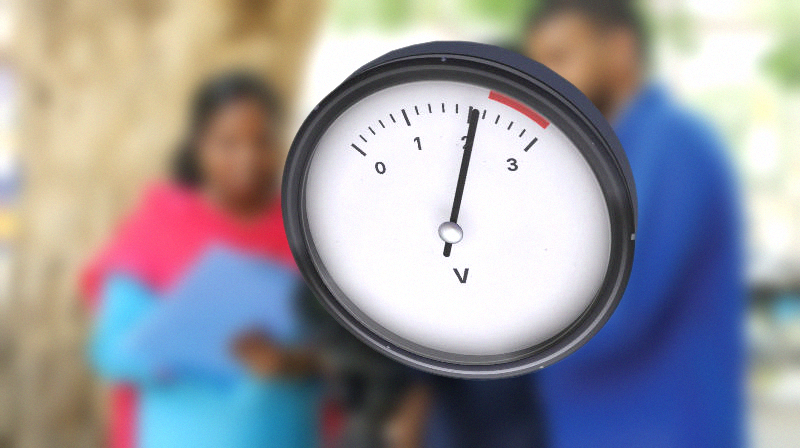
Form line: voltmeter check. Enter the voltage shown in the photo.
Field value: 2.1 V
